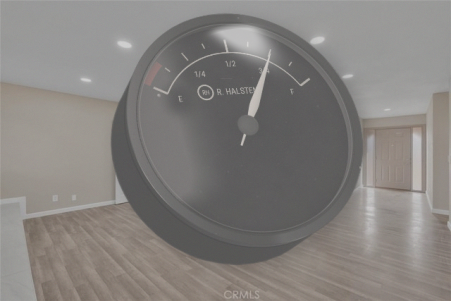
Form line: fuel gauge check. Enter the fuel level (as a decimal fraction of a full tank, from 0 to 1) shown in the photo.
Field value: 0.75
